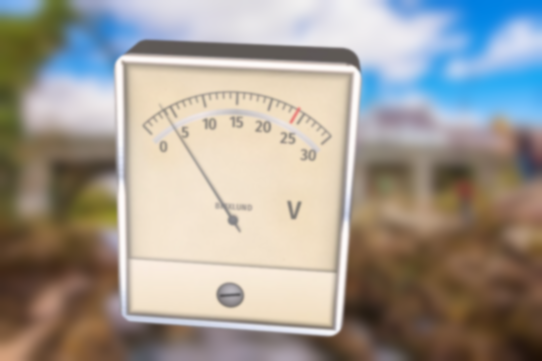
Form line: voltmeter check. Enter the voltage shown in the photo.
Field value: 4 V
